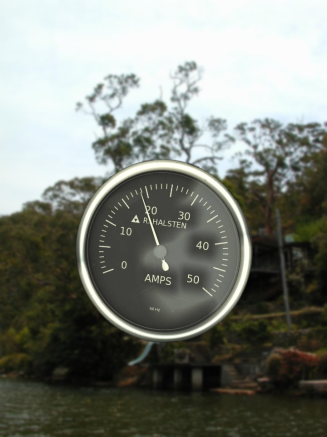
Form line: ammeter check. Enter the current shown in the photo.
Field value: 19 A
